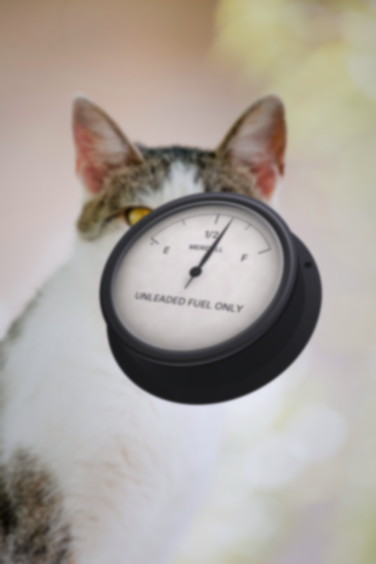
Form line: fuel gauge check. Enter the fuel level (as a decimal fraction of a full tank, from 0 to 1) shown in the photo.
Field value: 0.625
